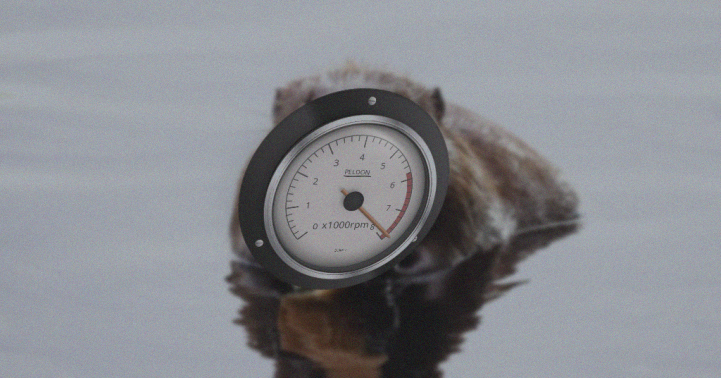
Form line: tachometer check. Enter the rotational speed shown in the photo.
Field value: 7800 rpm
